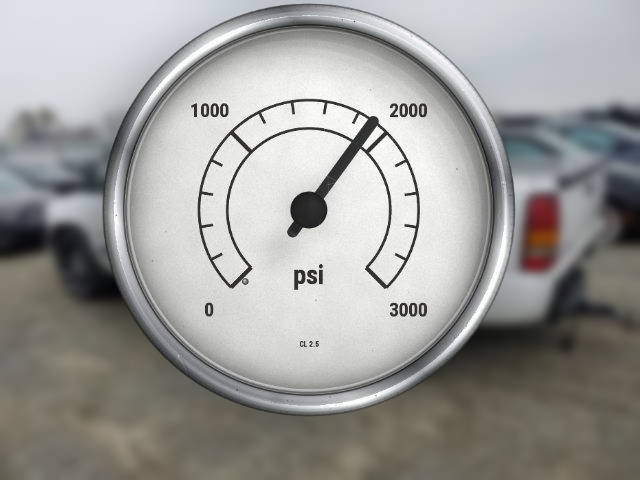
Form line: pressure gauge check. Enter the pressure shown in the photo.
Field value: 1900 psi
